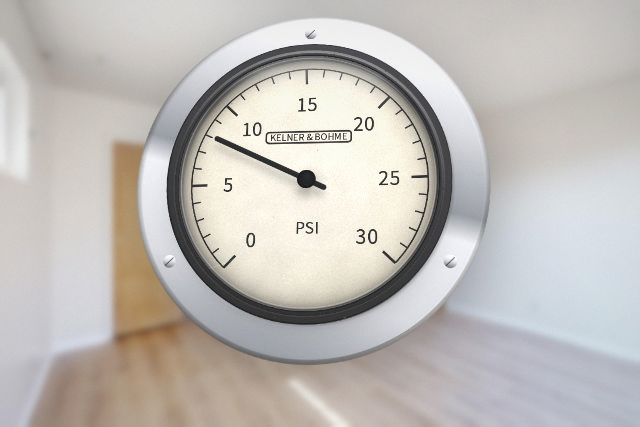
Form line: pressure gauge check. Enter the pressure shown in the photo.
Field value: 8 psi
